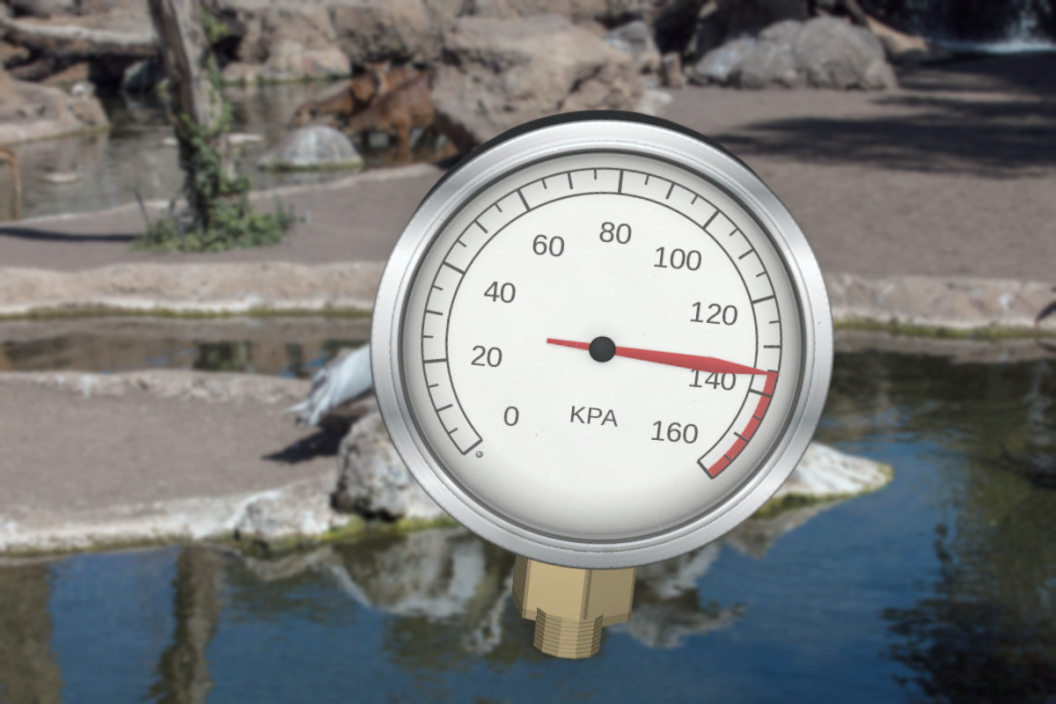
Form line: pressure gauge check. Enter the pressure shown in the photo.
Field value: 135 kPa
